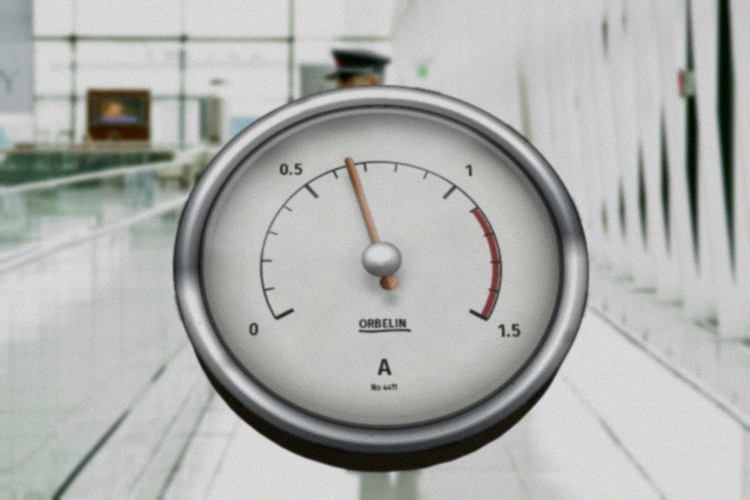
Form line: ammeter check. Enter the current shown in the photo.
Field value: 0.65 A
